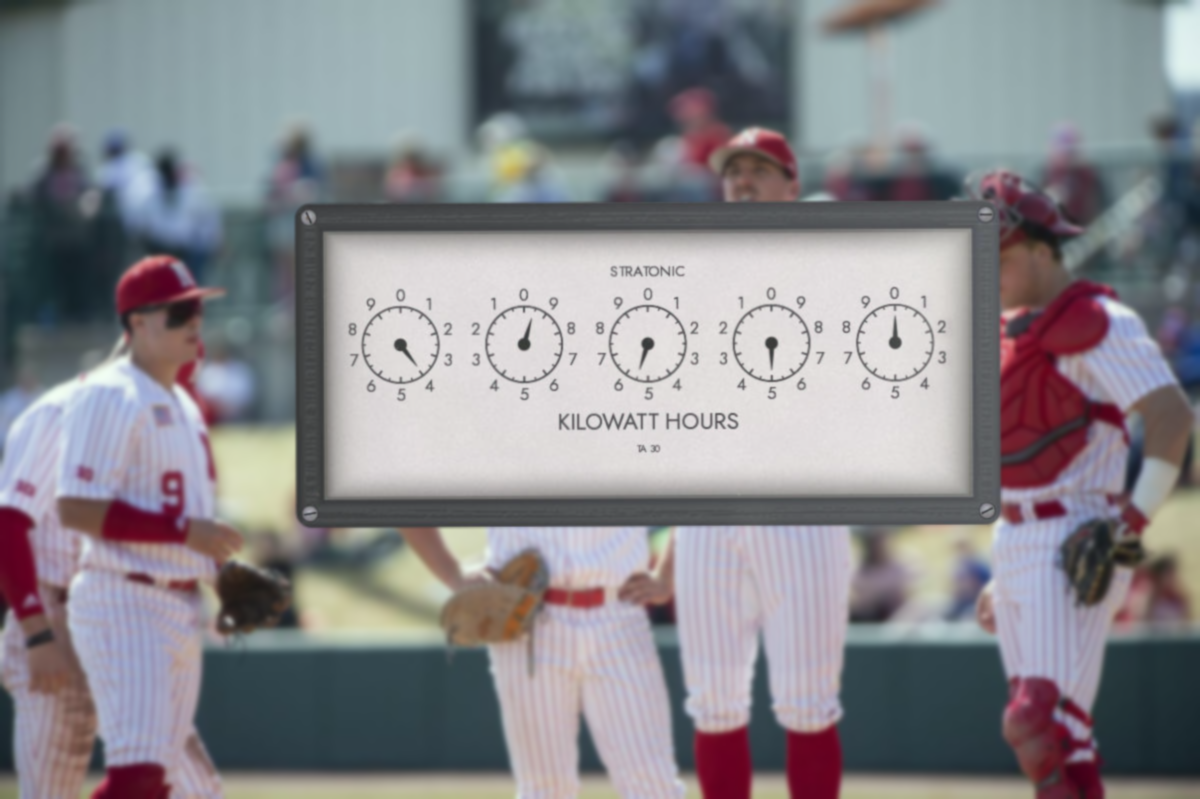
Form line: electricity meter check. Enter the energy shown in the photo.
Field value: 39550 kWh
